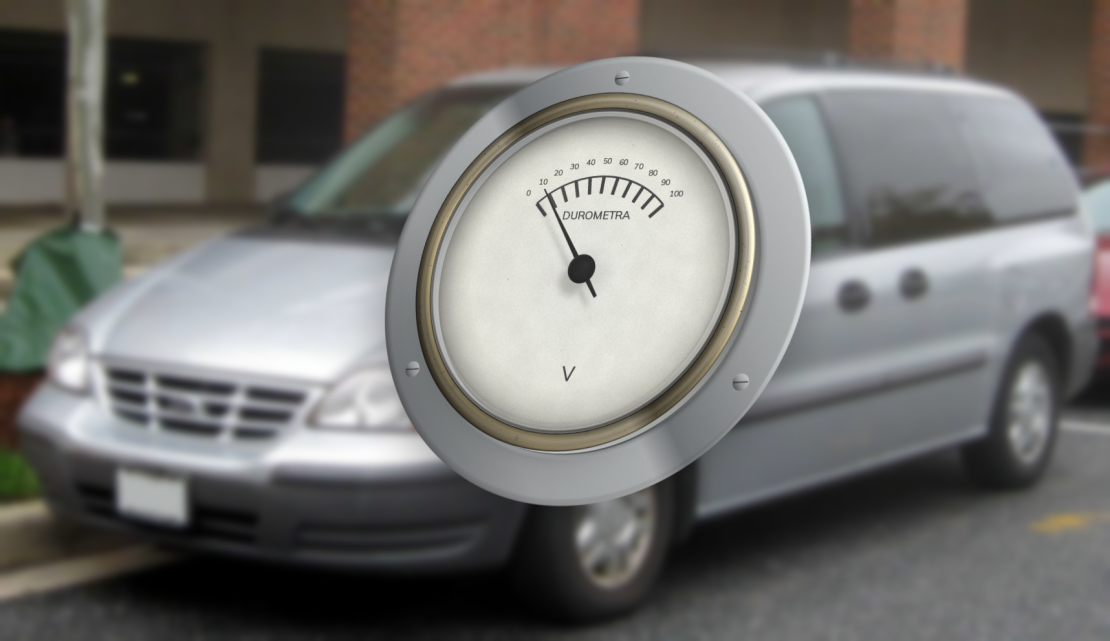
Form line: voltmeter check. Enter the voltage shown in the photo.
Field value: 10 V
